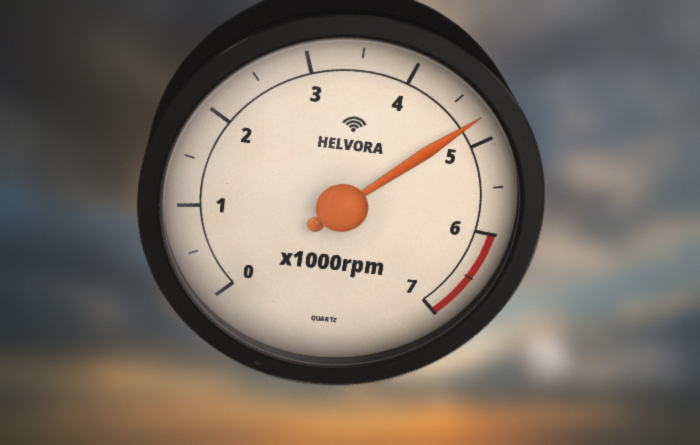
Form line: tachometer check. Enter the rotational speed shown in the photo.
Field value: 4750 rpm
